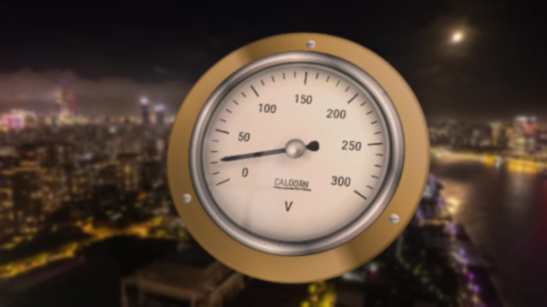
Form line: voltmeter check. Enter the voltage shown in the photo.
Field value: 20 V
